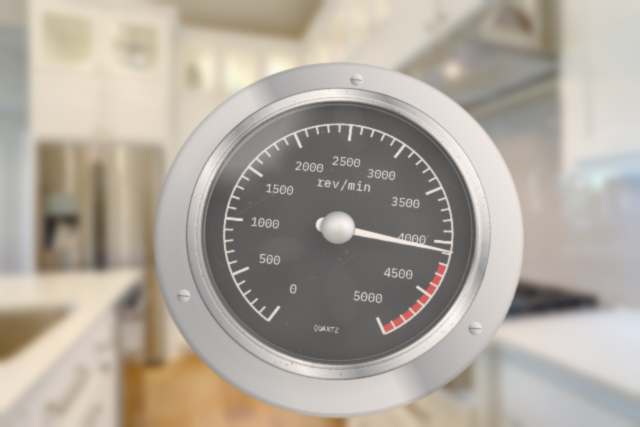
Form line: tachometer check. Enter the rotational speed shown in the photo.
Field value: 4100 rpm
